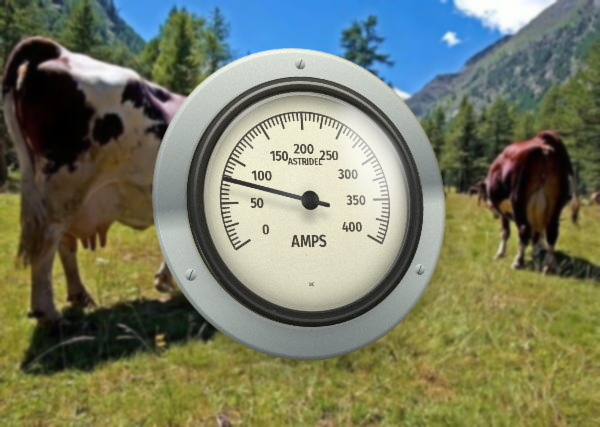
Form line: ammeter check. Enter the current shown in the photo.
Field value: 75 A
